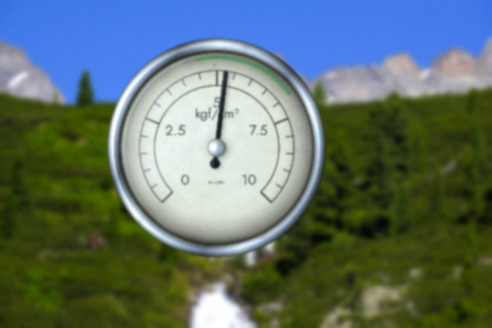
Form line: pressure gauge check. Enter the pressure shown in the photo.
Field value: 5.25 kg/cm²
